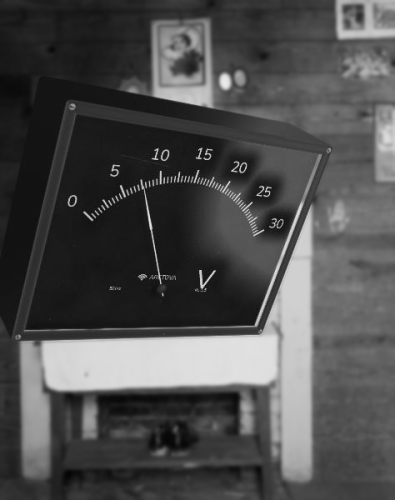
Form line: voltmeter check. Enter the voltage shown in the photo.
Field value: 7.5 V
